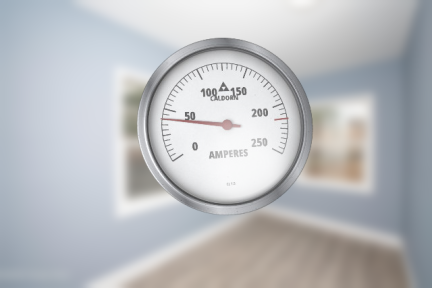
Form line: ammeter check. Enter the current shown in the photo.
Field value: 40 A
